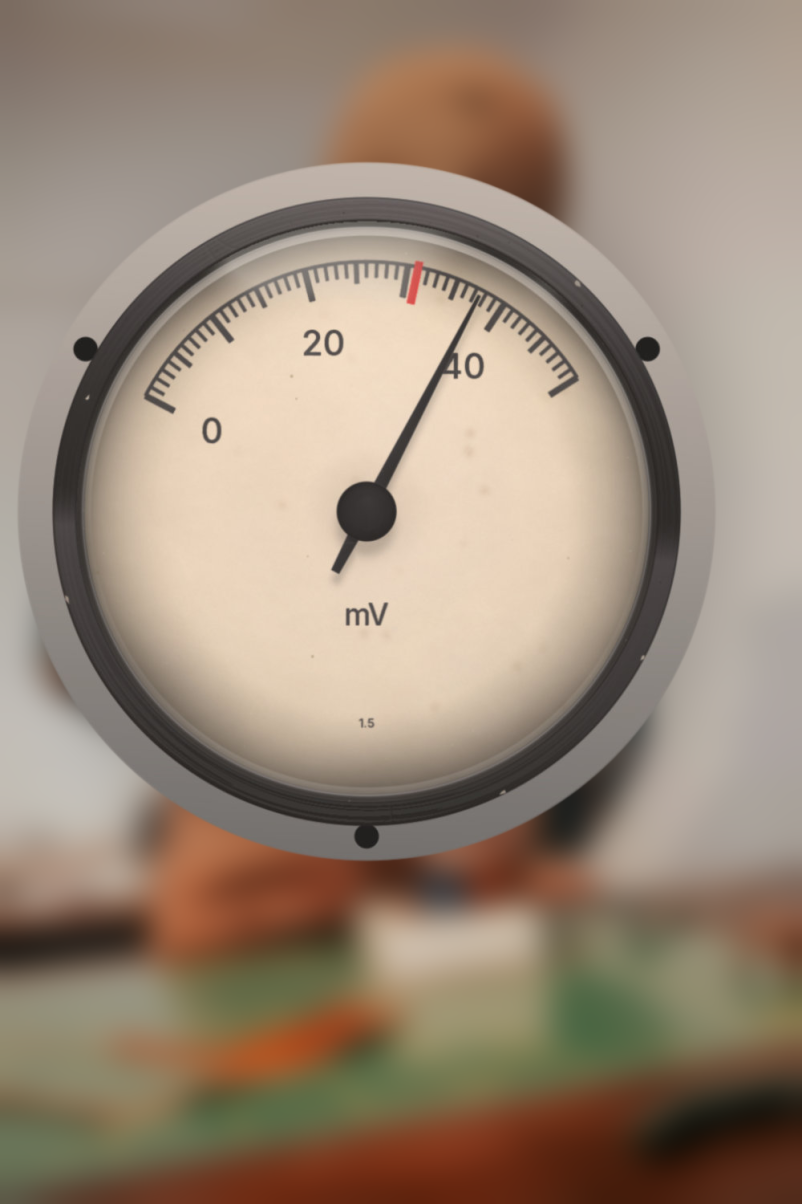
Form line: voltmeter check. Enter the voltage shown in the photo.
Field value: 37.5 mV
